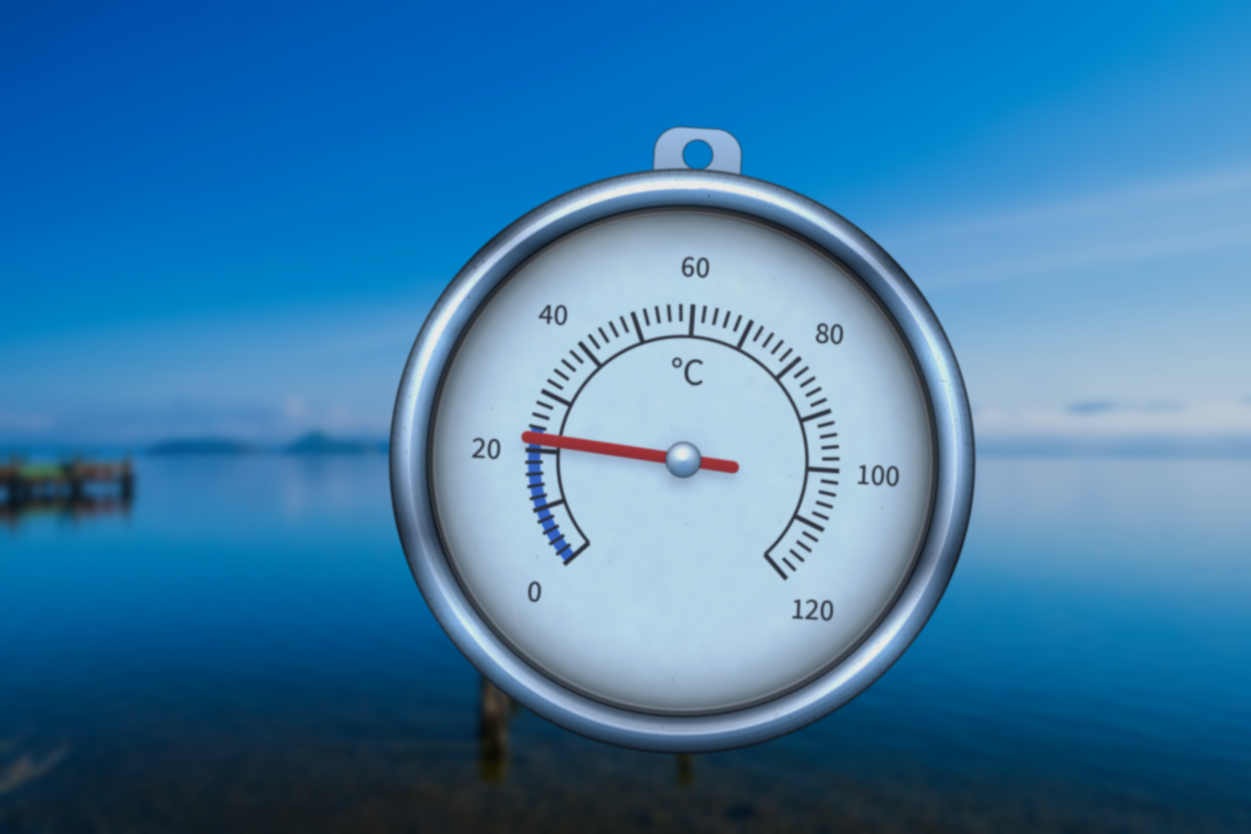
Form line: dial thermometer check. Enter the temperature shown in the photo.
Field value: 22 °C
